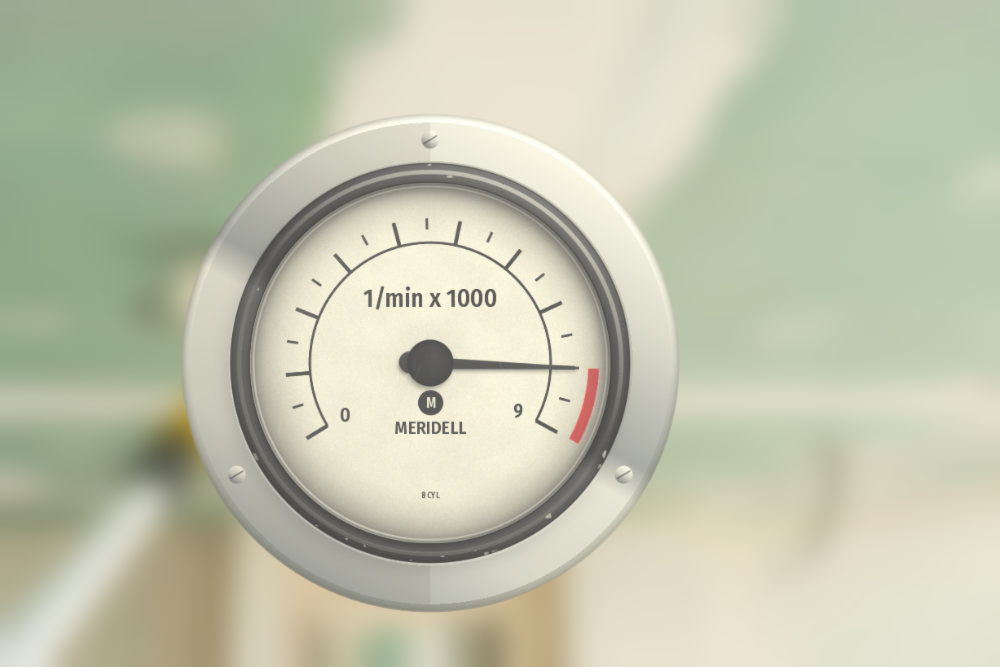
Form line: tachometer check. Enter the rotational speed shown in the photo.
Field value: 8000 rpm
